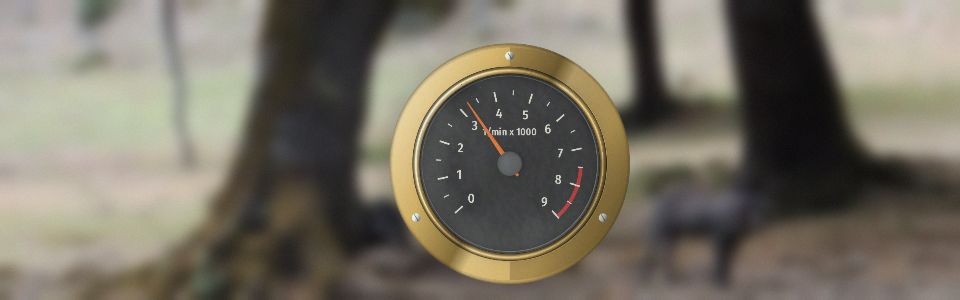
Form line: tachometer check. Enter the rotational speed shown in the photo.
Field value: 3250 rpm
